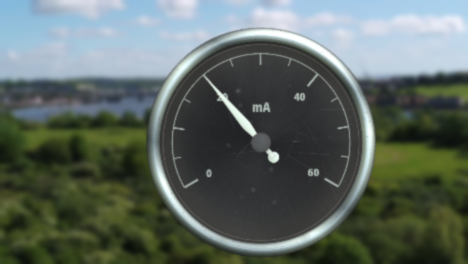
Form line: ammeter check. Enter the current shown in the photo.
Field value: 20 mA
